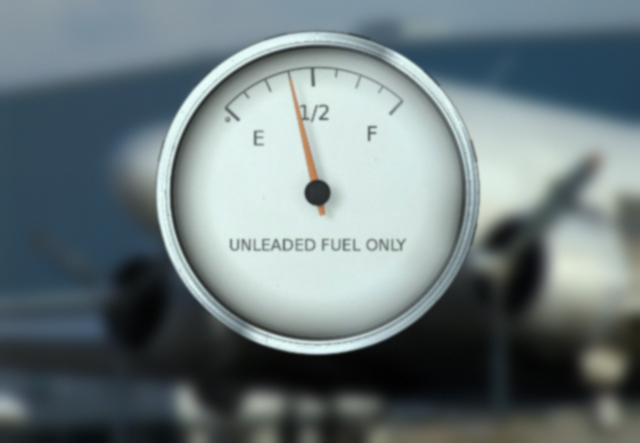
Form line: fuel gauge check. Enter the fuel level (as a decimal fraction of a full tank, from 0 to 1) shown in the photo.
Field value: 0.375
